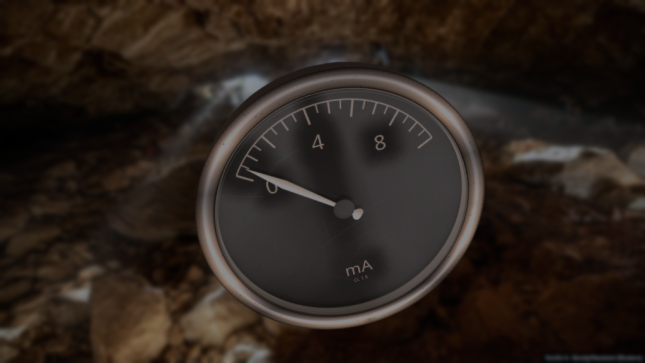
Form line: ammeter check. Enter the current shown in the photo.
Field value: 0.5 mA
